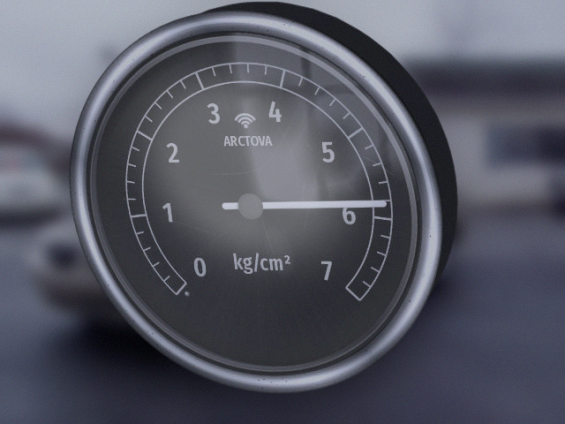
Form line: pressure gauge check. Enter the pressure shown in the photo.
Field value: 5.8 kg/cm²
